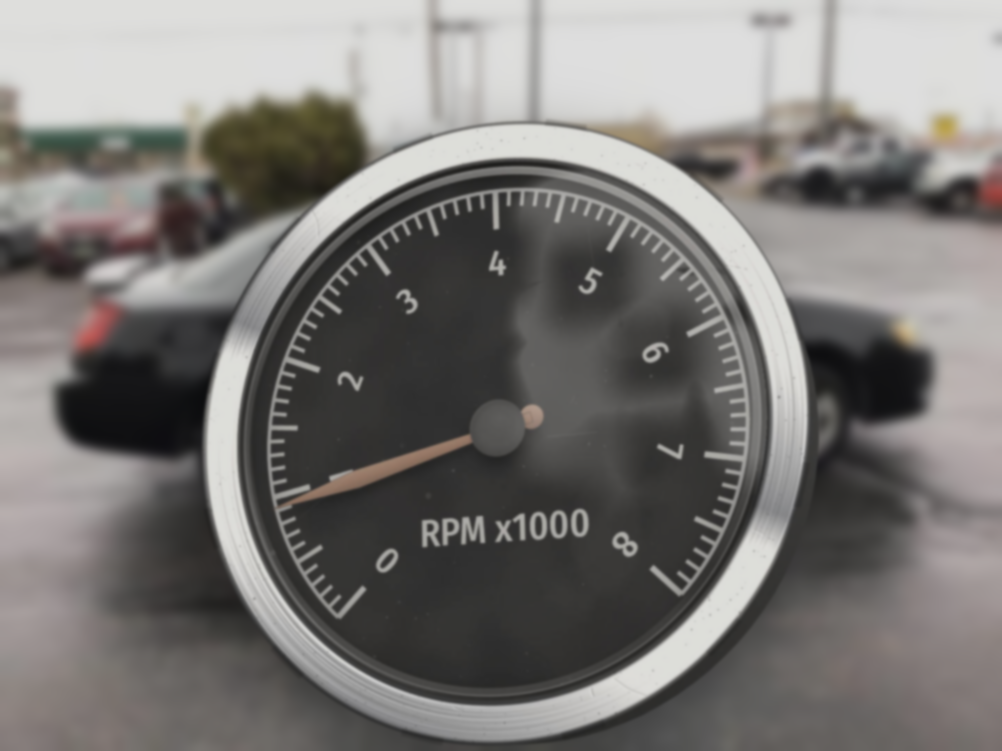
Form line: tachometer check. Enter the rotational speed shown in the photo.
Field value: 900 rpm
